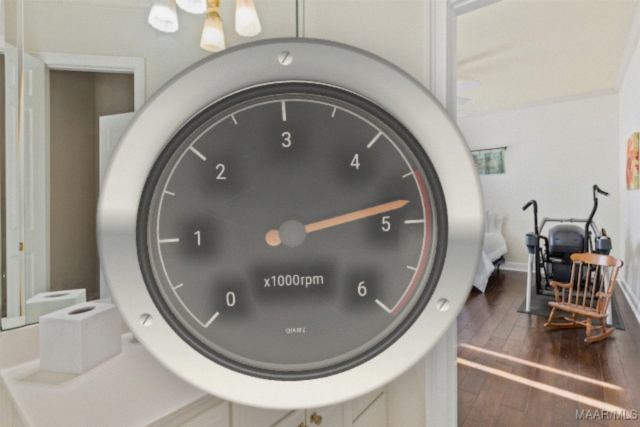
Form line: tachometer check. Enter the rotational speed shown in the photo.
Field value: 4750 rpm
